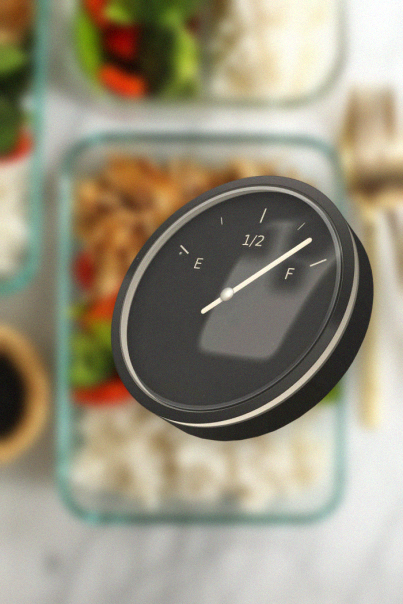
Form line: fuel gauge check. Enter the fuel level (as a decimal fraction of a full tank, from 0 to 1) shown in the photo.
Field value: 0.875
